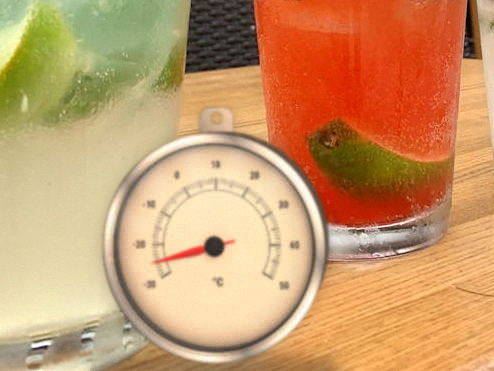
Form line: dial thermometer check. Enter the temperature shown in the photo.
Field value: -25 °C
